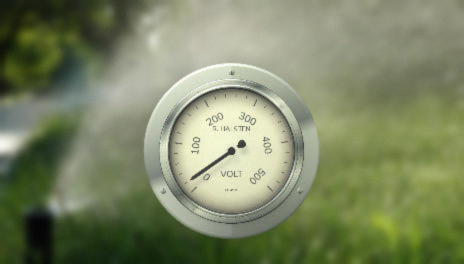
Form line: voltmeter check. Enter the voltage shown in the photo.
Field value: 20 V
